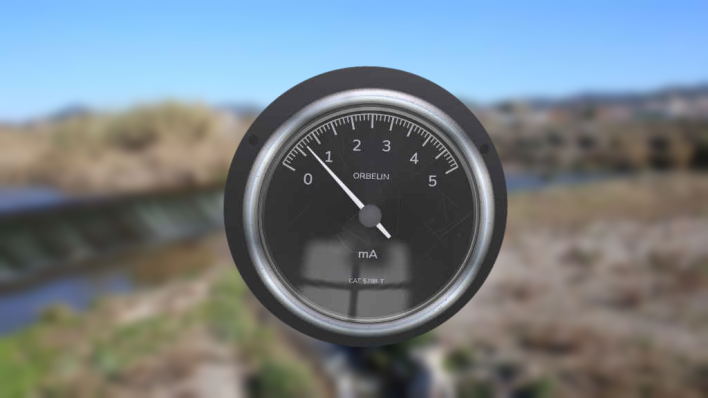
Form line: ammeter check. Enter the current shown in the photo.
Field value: 0.7 mA
